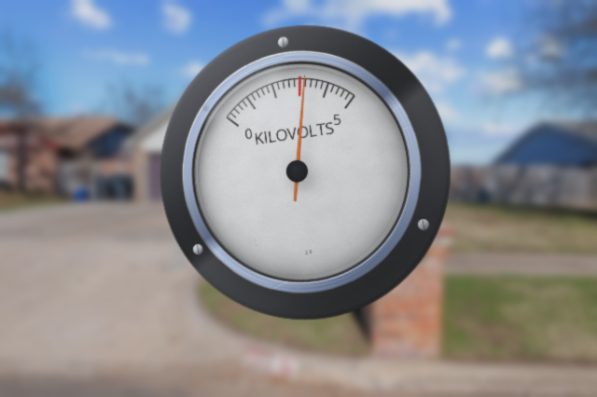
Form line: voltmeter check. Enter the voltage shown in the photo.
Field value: 3.2 kV
